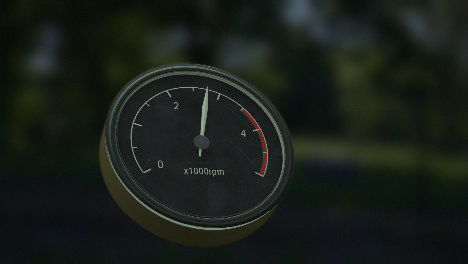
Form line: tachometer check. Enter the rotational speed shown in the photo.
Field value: 2750 rpm
